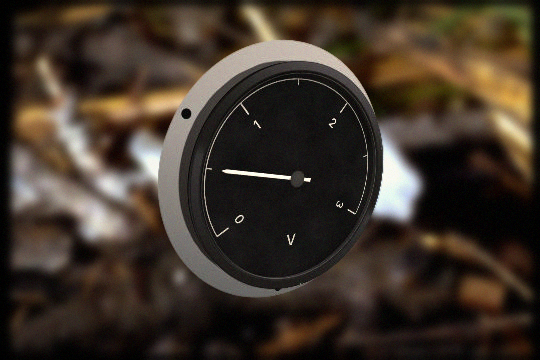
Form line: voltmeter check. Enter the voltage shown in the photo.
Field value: 0.5 V
